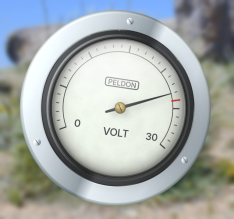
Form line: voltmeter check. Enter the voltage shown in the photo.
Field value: 23 V
